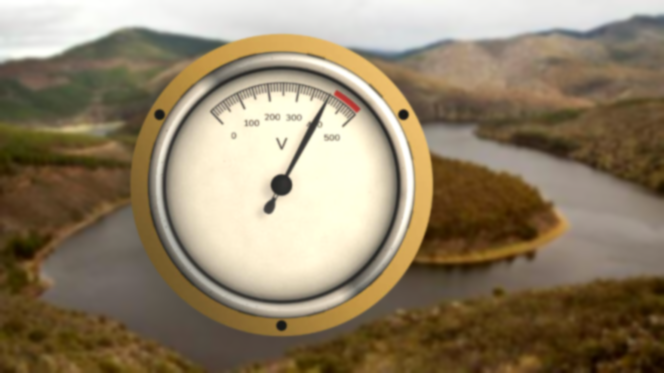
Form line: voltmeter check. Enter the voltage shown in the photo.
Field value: 400 V
